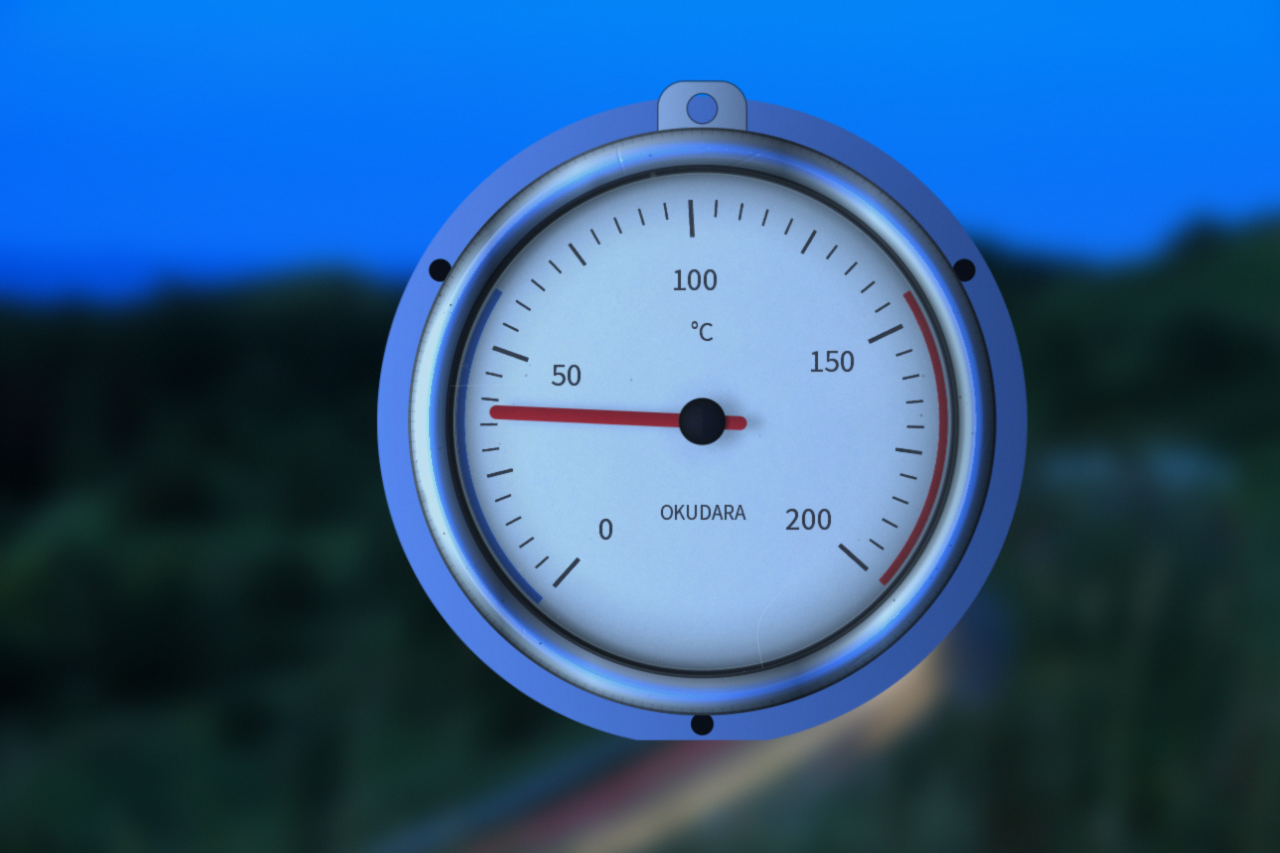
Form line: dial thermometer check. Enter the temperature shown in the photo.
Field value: 37.5 °C
